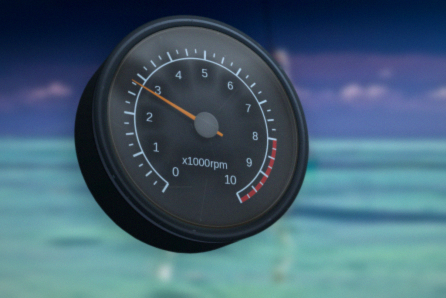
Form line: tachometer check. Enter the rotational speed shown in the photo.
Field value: 2750 rpm
